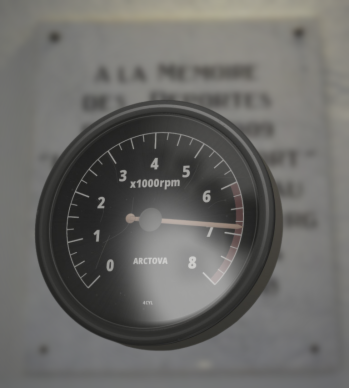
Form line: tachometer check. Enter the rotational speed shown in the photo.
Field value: 6875 rpm
